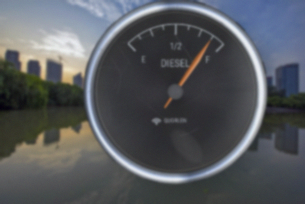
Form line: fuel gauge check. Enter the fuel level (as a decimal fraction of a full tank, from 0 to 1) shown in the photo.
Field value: 0.875
